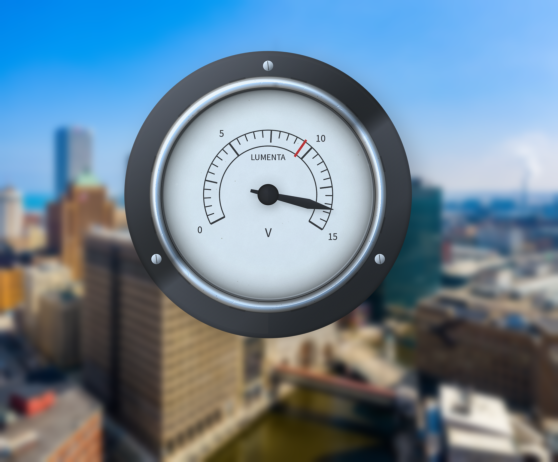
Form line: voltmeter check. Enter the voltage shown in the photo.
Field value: 13.75 V
